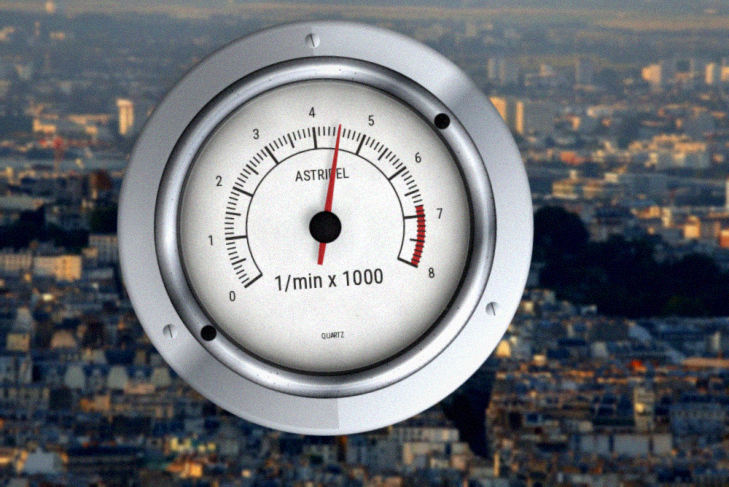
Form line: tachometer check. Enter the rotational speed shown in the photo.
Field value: 4500 rpm
